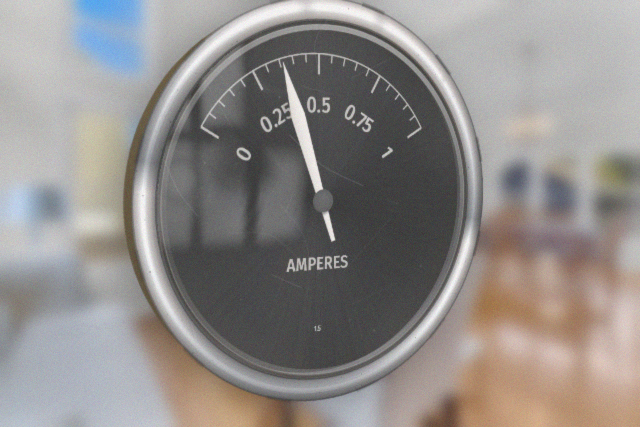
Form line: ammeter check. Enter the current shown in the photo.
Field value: 0.35 A
